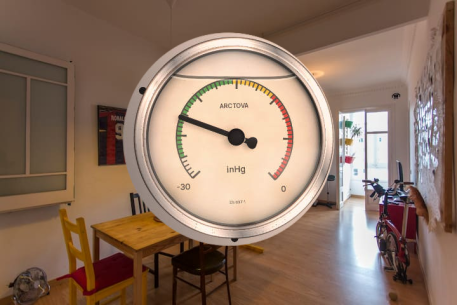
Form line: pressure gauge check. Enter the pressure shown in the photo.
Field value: -23 inHg
